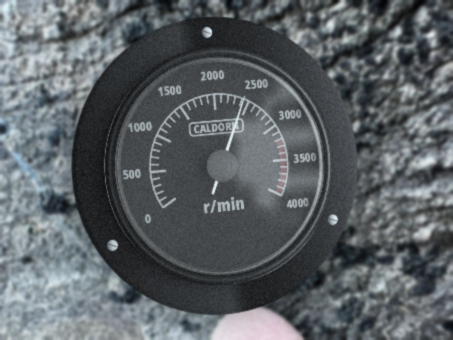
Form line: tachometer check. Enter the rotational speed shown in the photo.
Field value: 2400 rpm
